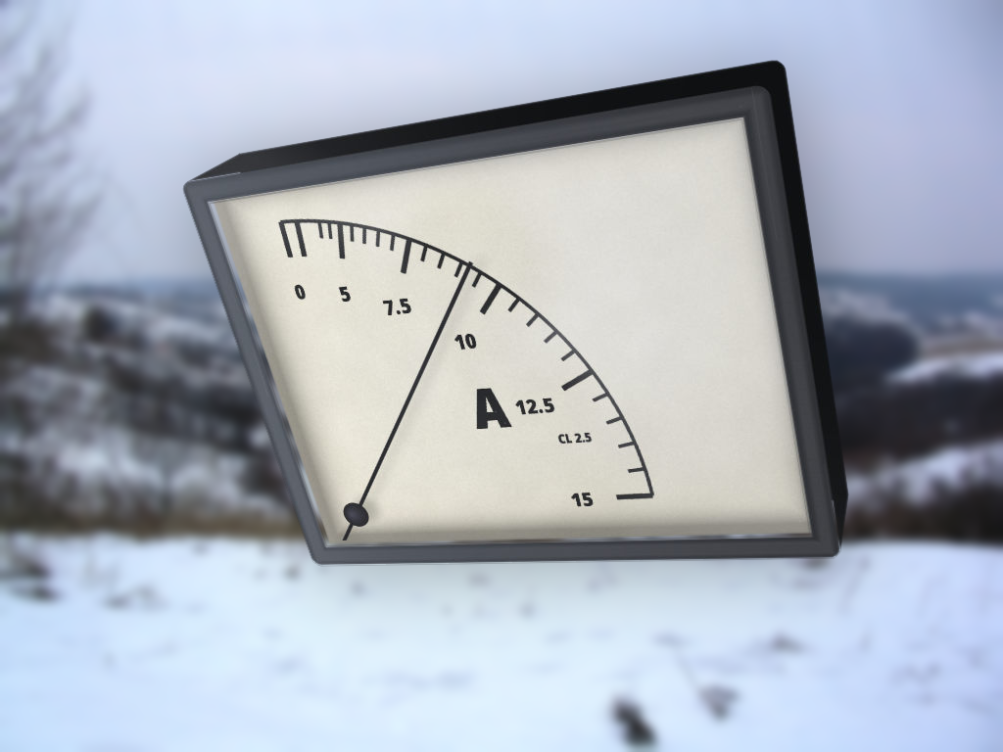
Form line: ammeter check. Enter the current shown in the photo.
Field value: 9.25 A
